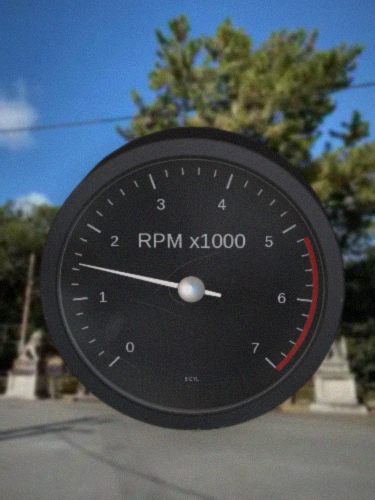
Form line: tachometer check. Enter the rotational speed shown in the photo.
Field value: 1500 rpm
